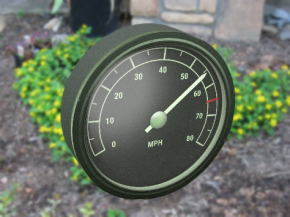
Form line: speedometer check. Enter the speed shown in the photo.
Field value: 55 mph
